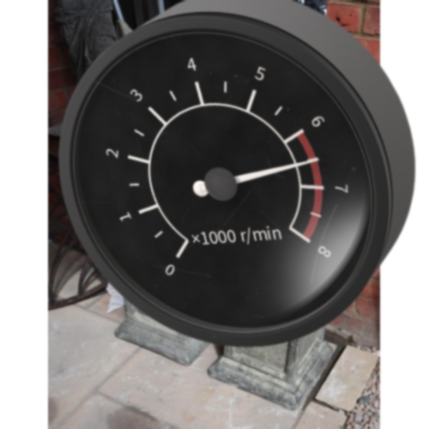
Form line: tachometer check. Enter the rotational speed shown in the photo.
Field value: 6500 rpm
